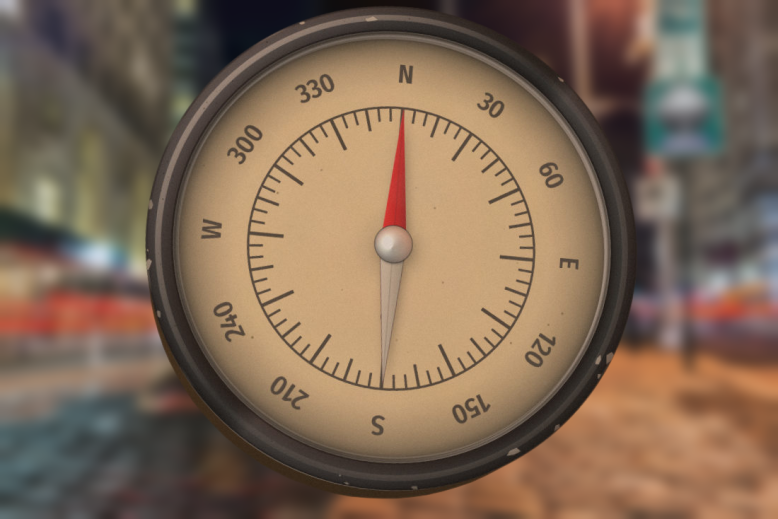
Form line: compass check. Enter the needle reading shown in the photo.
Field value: 0 °
